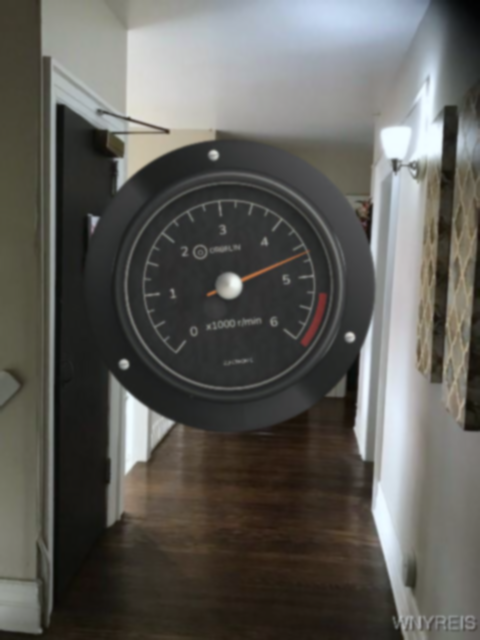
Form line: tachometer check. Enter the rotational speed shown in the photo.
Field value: 4625 rpm
